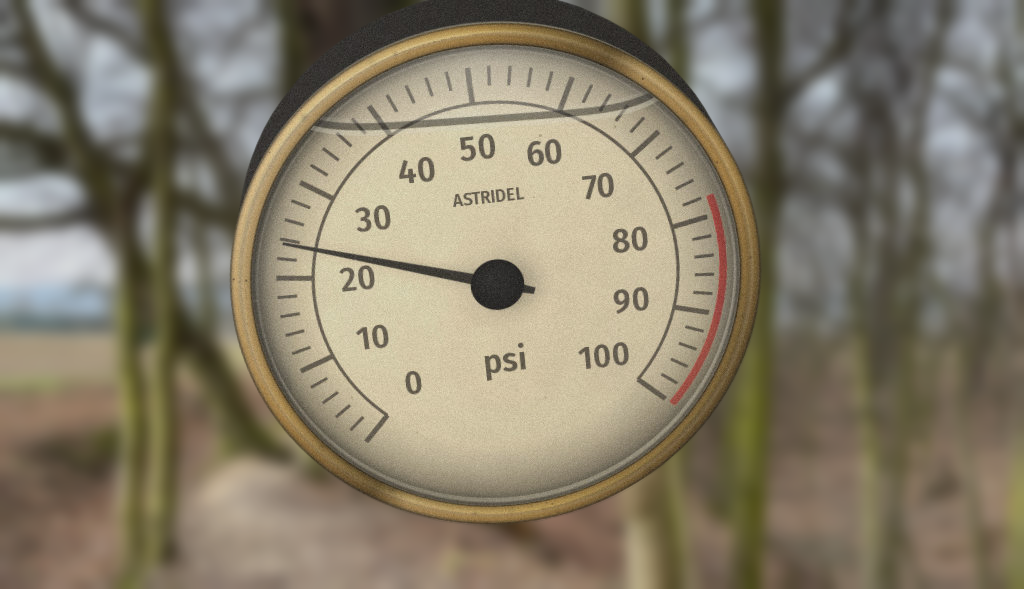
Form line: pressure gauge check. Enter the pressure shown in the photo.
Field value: 24 psi
